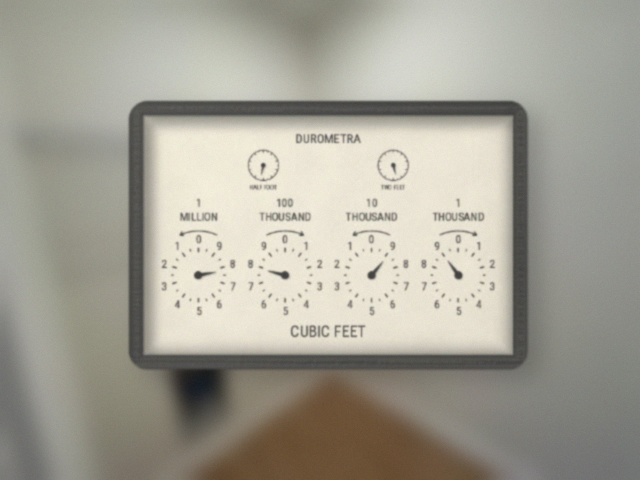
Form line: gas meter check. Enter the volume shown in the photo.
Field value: 778900 ft³
